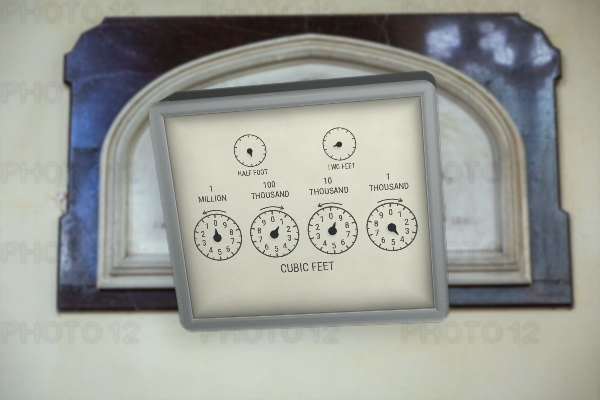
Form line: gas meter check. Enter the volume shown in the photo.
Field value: 9400 ft³
